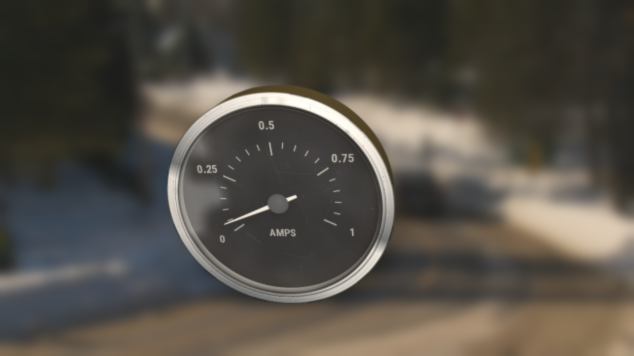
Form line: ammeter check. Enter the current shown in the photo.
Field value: 0.05 A
